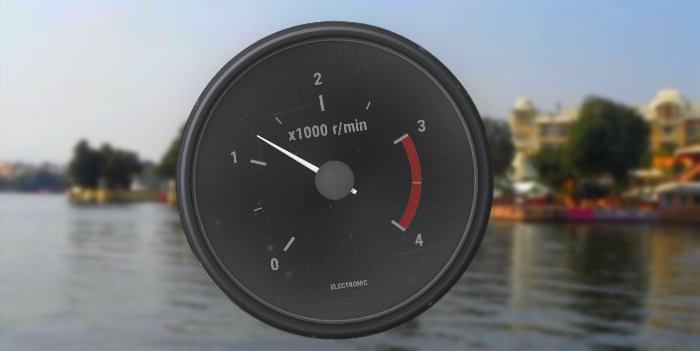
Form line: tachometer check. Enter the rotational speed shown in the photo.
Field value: 1250 rpm
